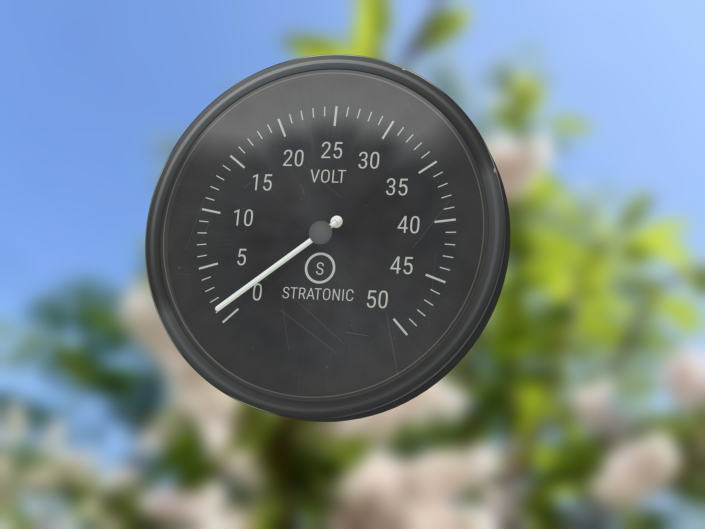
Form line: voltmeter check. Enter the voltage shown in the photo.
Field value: 1 V
